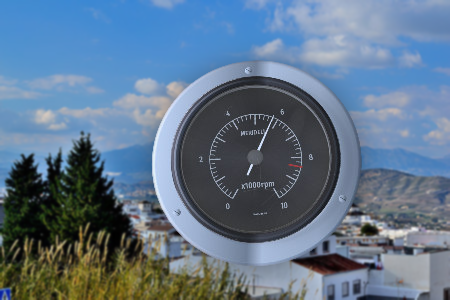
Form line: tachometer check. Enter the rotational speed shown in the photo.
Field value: 5800 rpm
